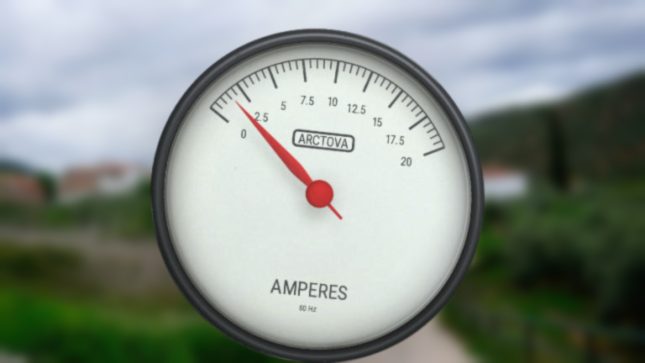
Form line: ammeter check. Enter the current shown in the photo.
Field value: 1.5 A
